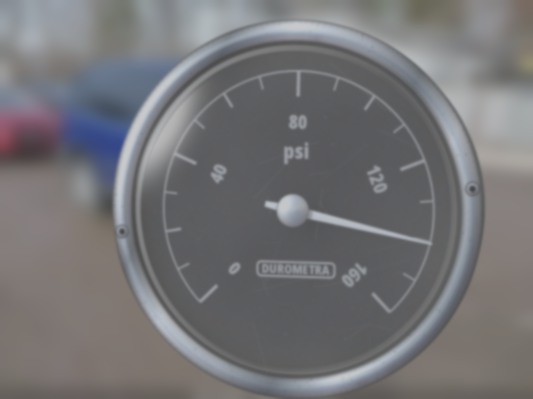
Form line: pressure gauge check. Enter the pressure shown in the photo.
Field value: 140 psi
